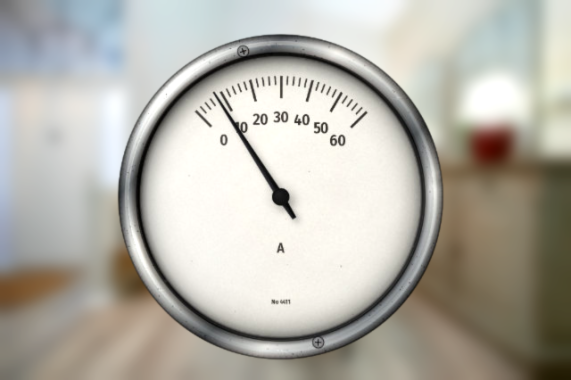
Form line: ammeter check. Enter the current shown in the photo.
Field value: 8 A
